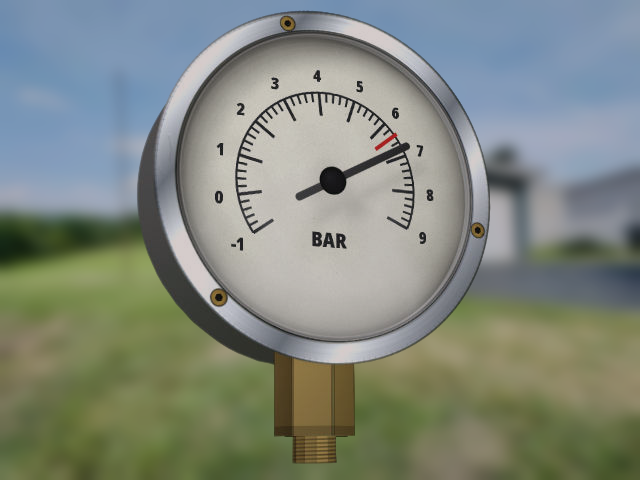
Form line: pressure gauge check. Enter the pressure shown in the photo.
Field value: 6.8 bar
